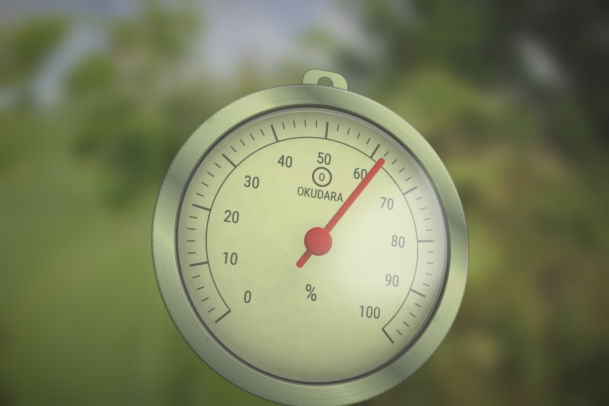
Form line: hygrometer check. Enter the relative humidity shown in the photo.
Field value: 62 %
